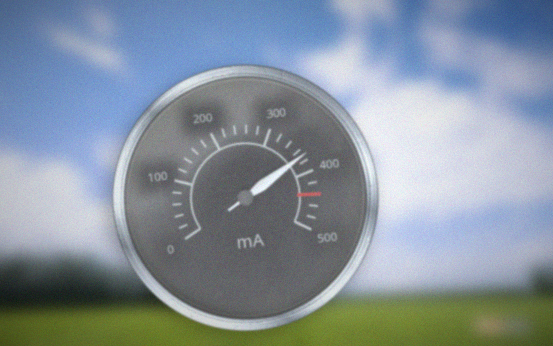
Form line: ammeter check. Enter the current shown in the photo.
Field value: 370 mA
